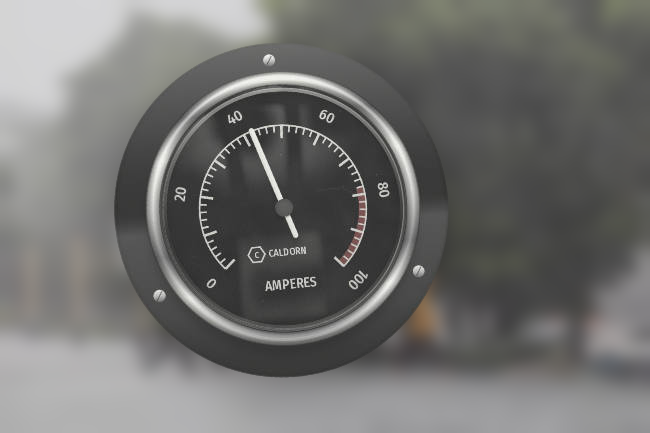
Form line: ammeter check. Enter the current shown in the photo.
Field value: 42 A
